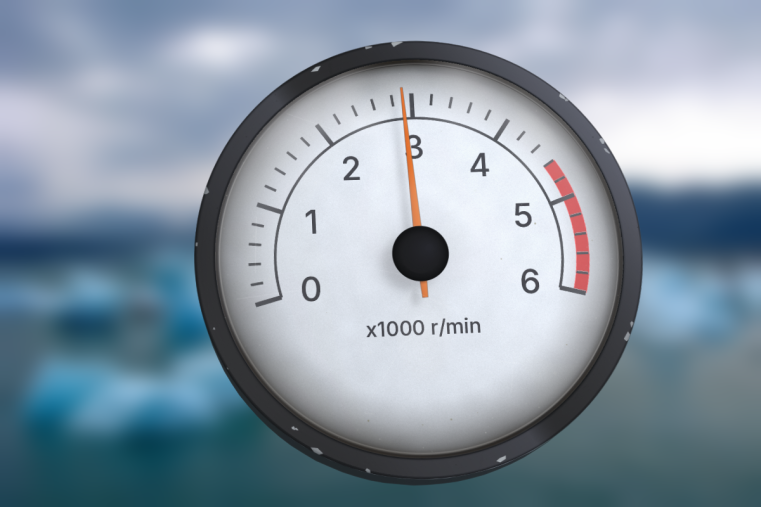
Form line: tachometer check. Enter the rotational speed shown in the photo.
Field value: 2900 rpm
